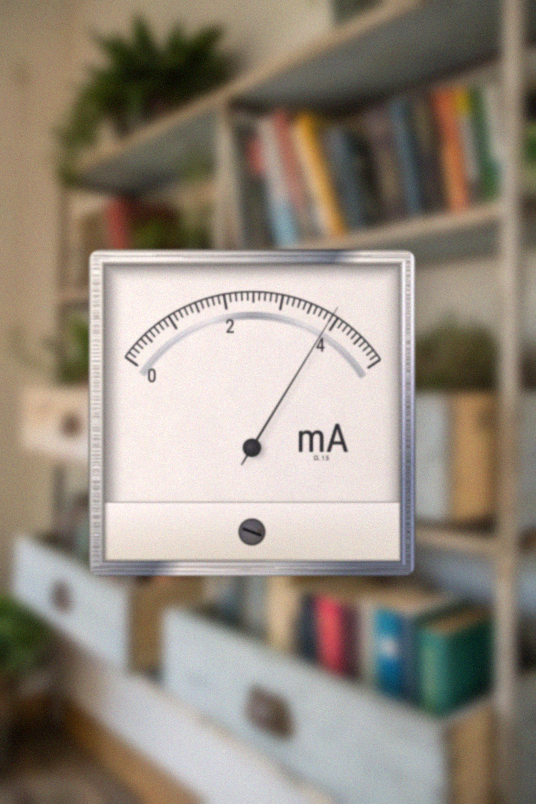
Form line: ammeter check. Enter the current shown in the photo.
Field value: 3.9 mA
